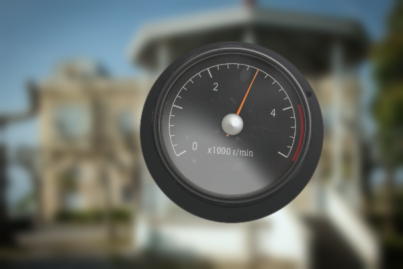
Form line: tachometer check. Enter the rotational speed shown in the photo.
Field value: 3000 rpm
